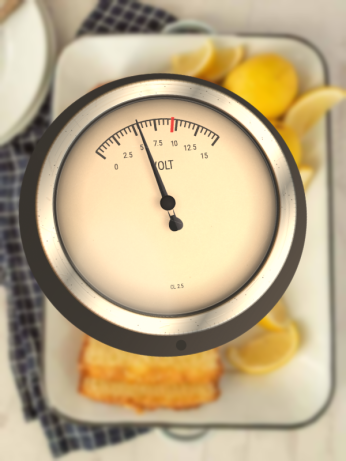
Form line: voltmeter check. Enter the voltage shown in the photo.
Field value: 5.5 V
